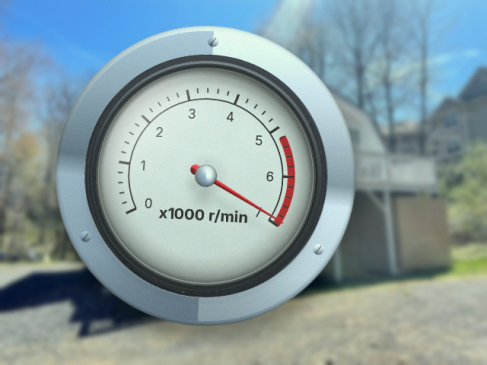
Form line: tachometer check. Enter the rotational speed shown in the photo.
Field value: 6900 rpm
